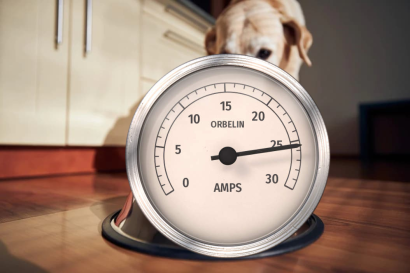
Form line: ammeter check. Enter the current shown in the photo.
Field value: 25.5 A
